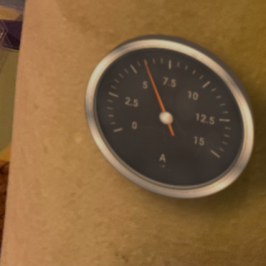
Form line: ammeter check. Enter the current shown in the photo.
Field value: 6 A
